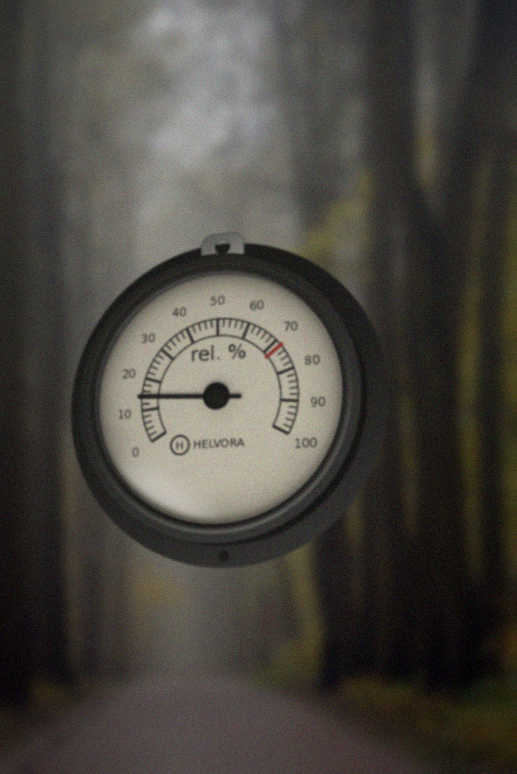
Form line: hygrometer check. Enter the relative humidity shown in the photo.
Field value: 14 %
